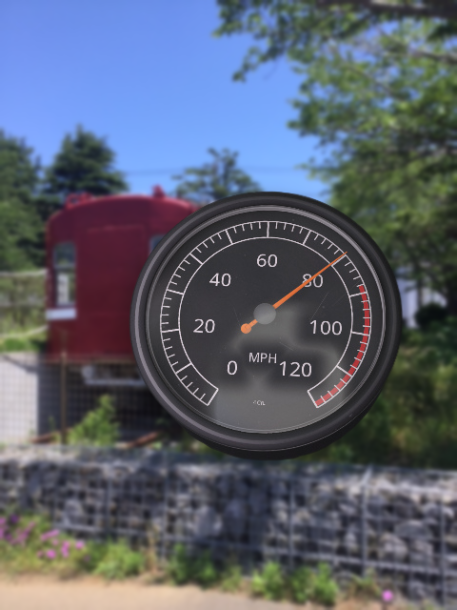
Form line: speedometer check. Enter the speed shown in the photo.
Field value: 80 mph
